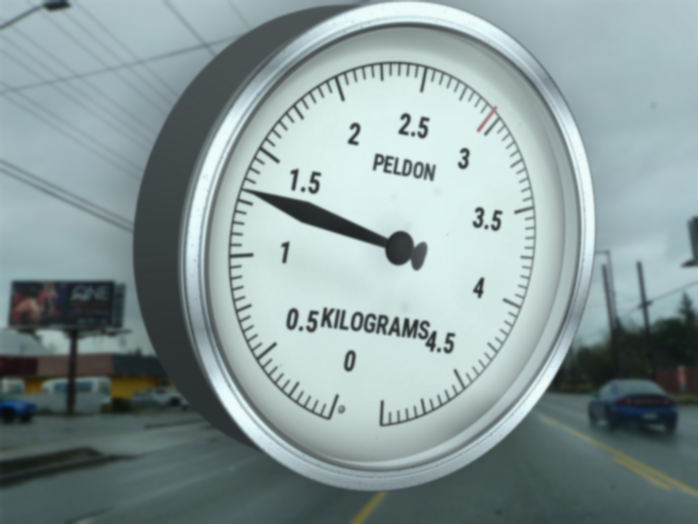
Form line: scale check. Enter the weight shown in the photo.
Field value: 1.3 kg
